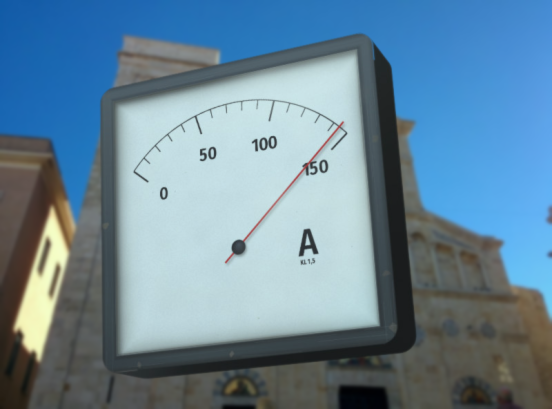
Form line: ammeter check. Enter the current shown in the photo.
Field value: 145 A
